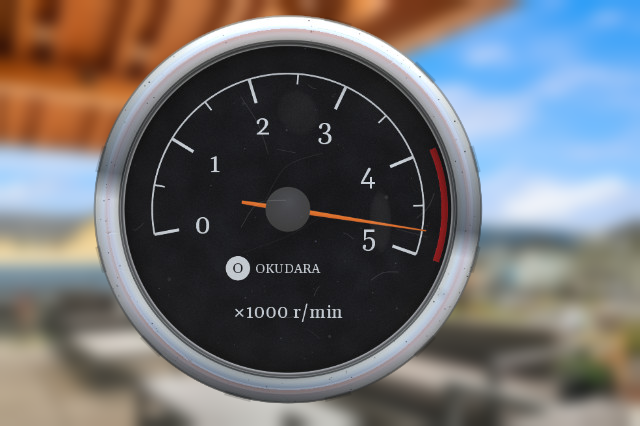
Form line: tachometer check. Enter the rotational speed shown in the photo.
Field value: 4750 rpm
